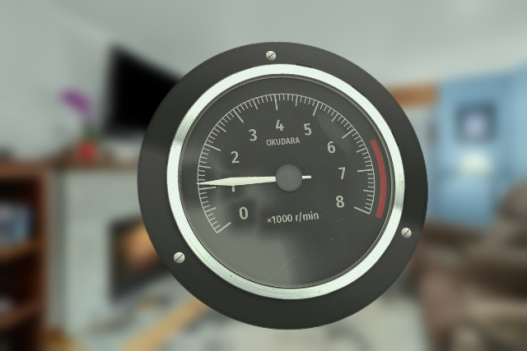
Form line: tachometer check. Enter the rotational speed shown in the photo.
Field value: 1100 rpm
